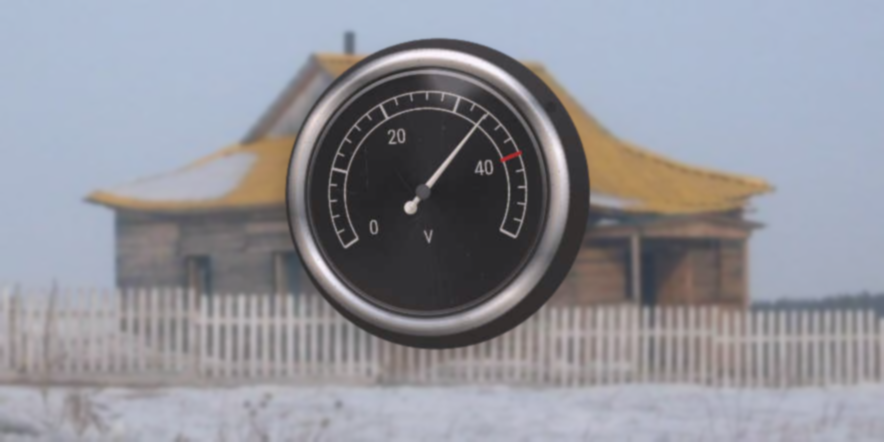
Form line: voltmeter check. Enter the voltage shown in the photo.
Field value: 34 V
